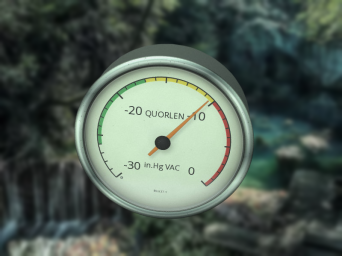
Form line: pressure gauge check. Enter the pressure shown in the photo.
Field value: -10.5 inHg
